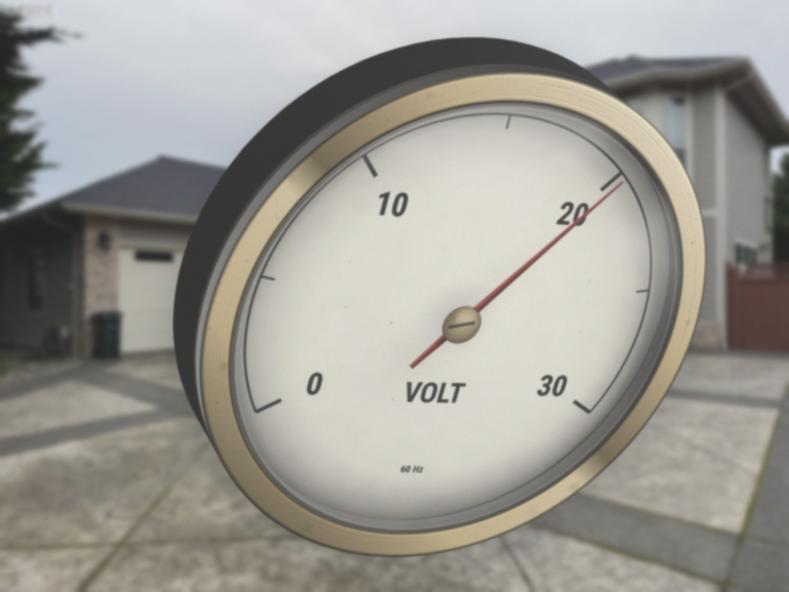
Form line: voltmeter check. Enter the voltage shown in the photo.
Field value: 20 V
